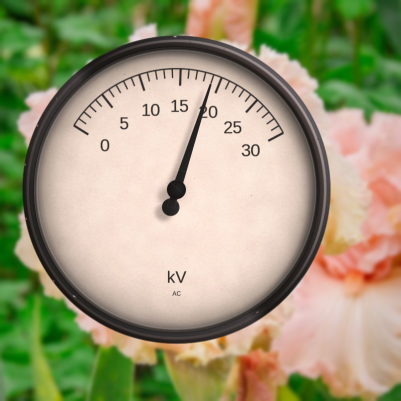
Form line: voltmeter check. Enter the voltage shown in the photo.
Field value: 19 kV
